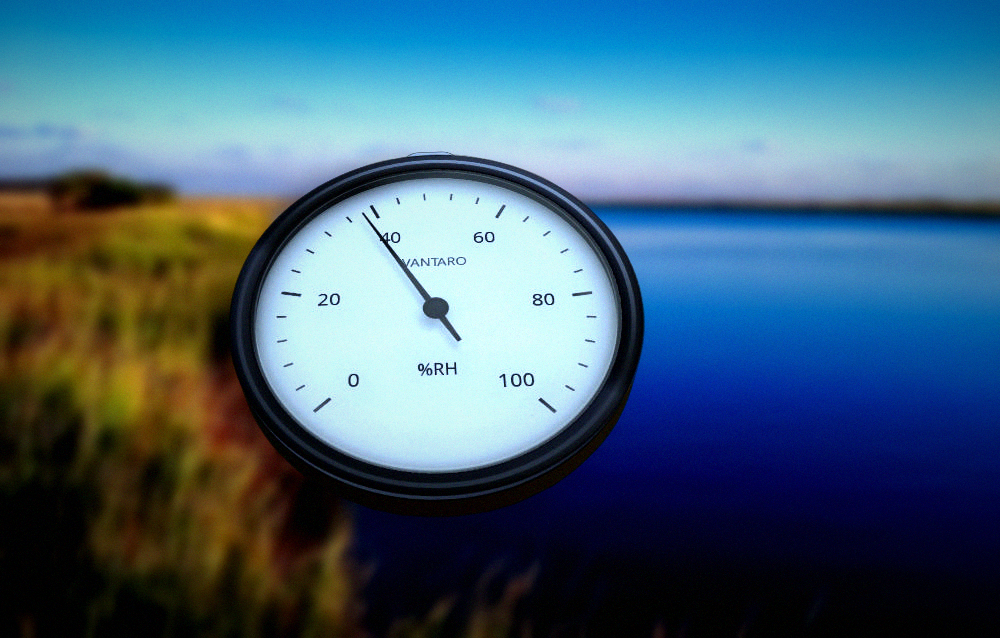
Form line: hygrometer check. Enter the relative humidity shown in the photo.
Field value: 38 %
